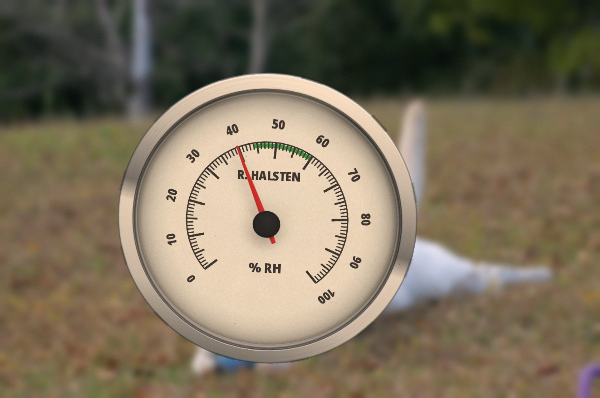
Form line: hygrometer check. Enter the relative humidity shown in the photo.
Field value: 40 %
